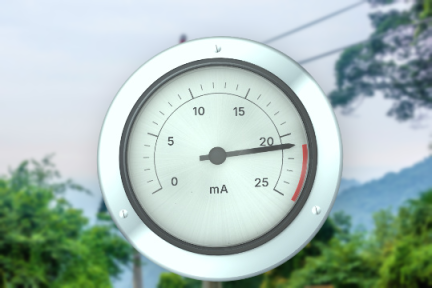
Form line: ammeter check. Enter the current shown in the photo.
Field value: 21 mA
